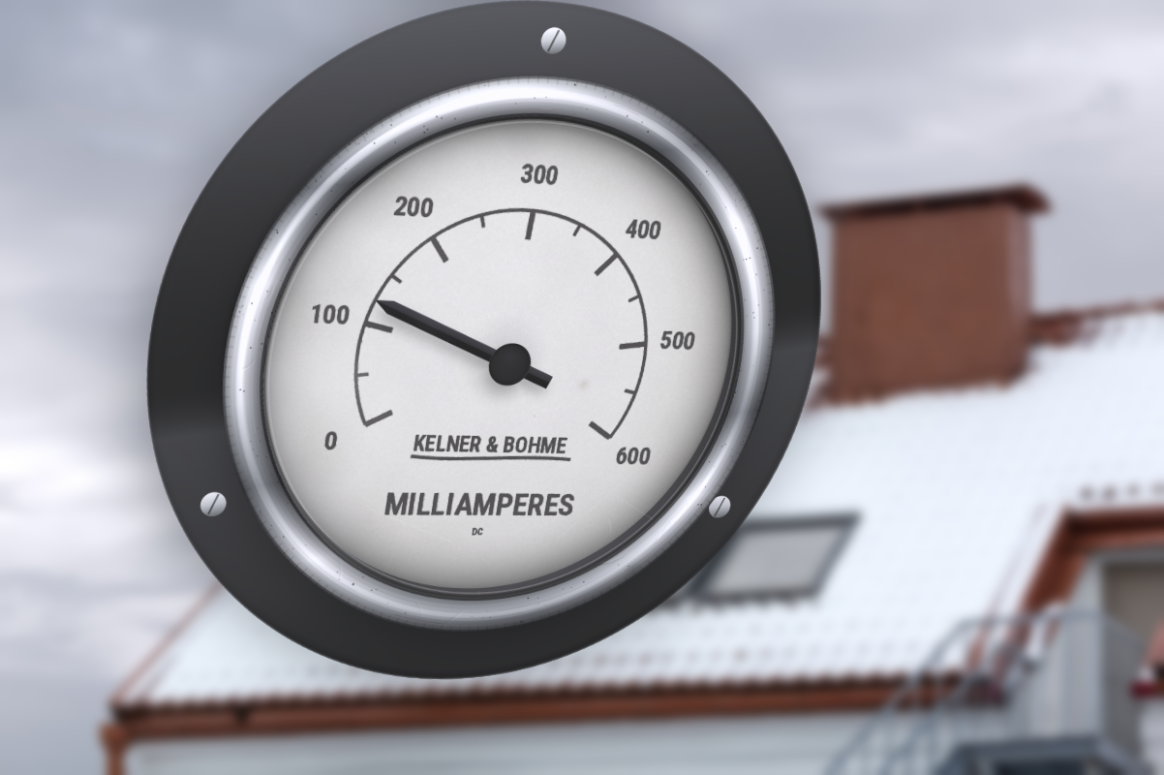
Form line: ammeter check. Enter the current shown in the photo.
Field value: 125 mA
